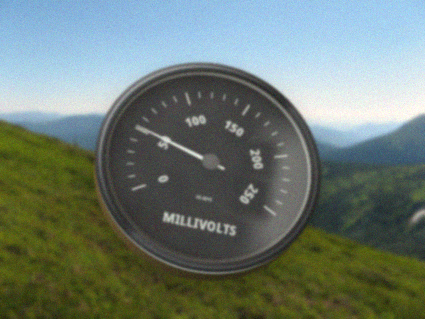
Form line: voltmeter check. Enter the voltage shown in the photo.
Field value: 50 mV
